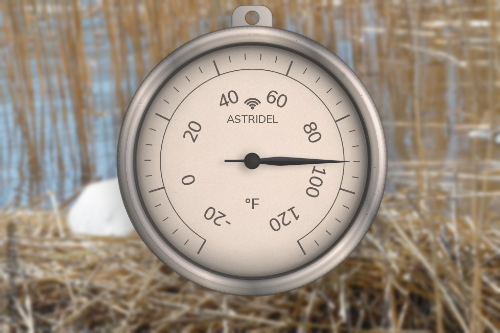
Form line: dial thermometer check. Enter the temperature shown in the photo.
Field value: 92 °F
